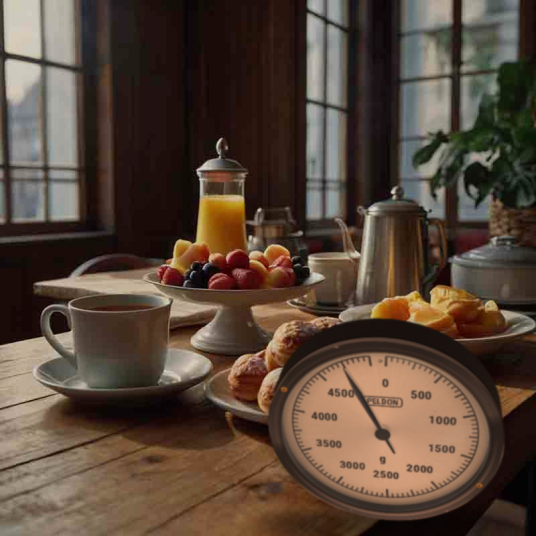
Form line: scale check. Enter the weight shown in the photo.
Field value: 4750 g
